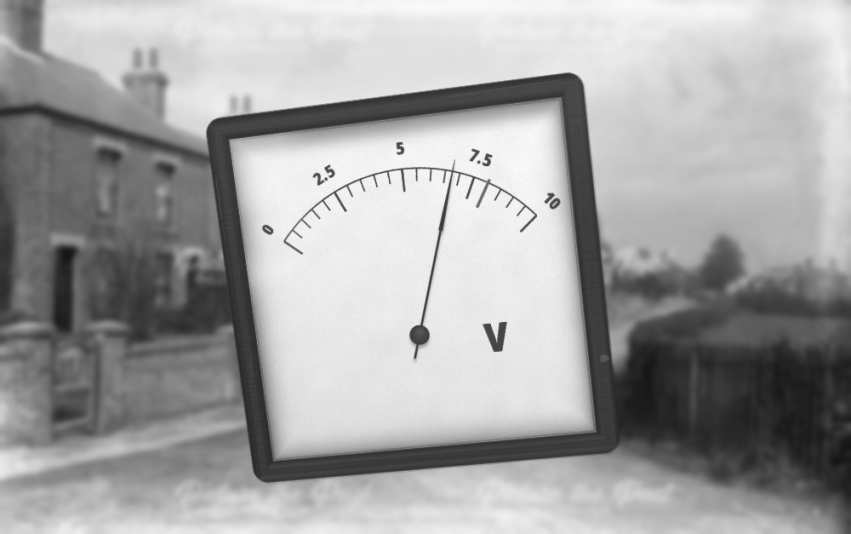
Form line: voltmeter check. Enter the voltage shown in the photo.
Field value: 6.75 V
